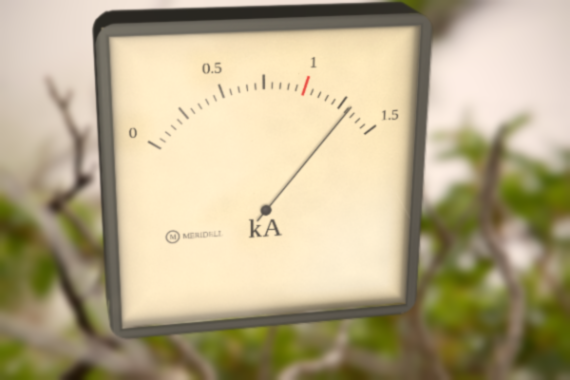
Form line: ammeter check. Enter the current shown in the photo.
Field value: 1.3 kA
